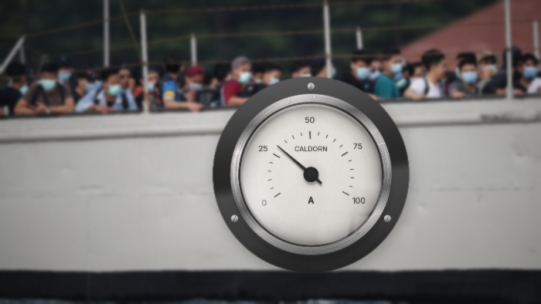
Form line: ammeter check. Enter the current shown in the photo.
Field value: 30 A
